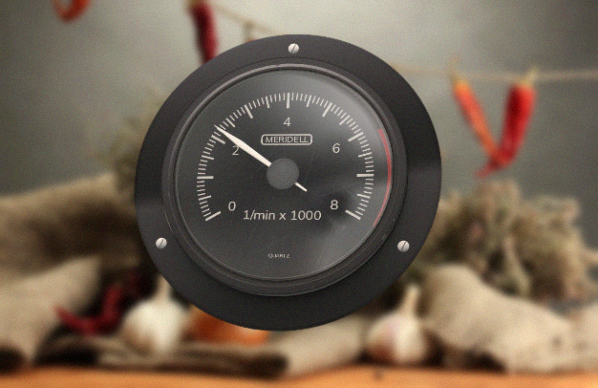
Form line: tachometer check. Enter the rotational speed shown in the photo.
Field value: 2200 rpm
